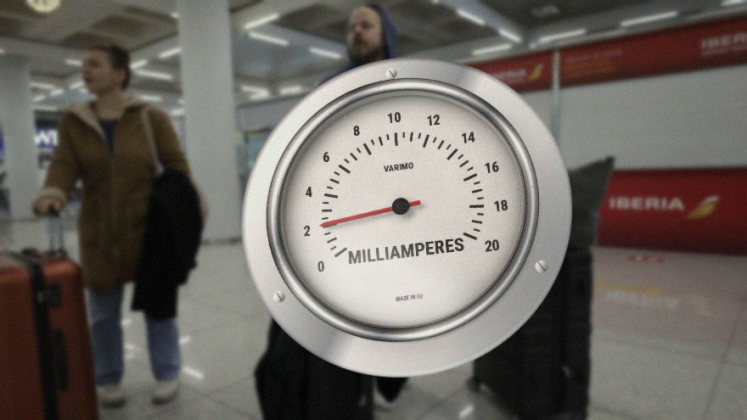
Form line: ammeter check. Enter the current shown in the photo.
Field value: 2 mA
